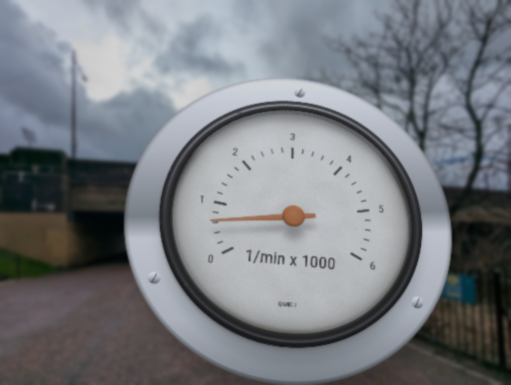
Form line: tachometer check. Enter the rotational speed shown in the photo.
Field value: 600 rpm
